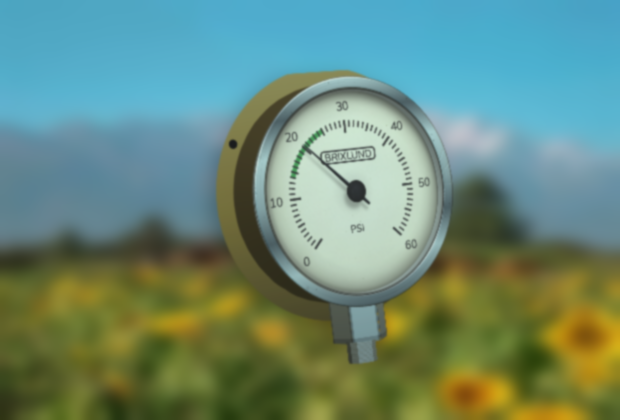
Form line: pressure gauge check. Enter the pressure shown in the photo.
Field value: 20 psi
